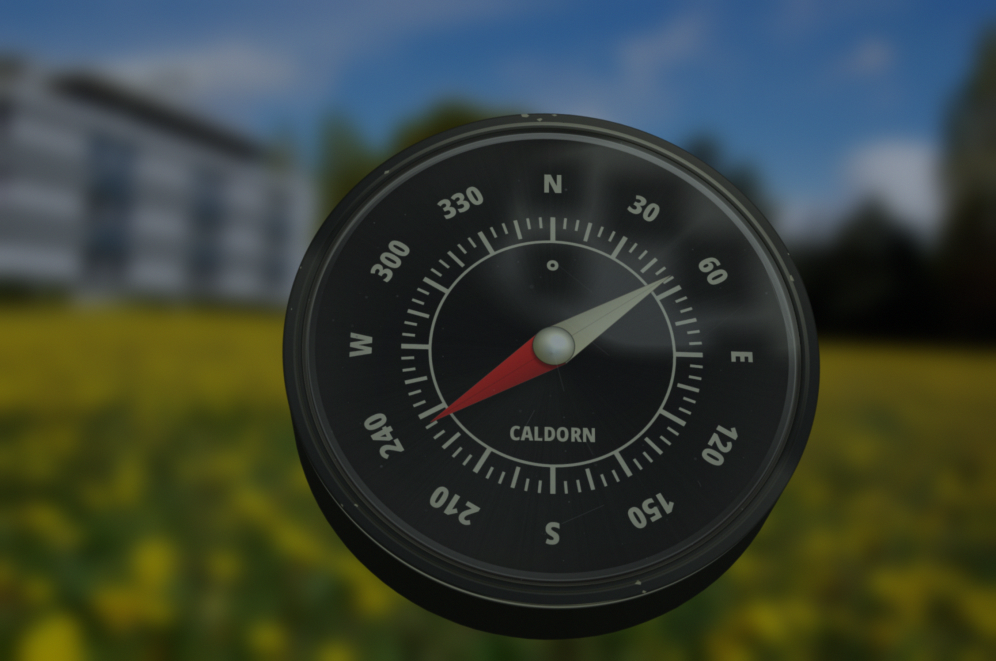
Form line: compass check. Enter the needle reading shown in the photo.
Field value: 235 °
